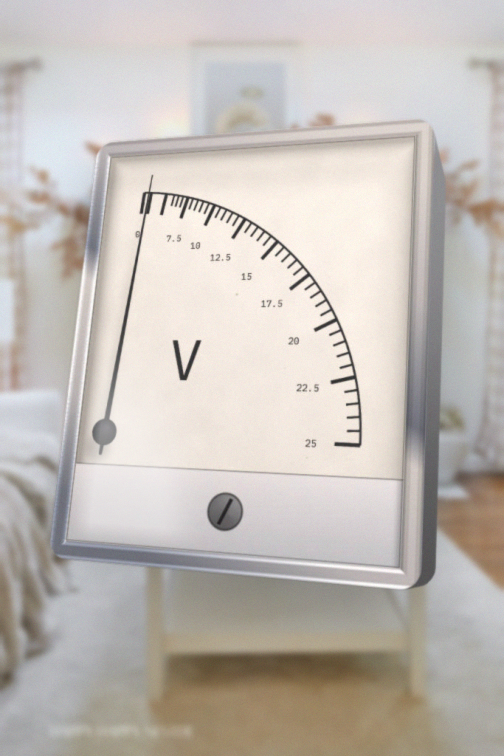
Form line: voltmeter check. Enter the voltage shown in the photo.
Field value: 2.5 V
